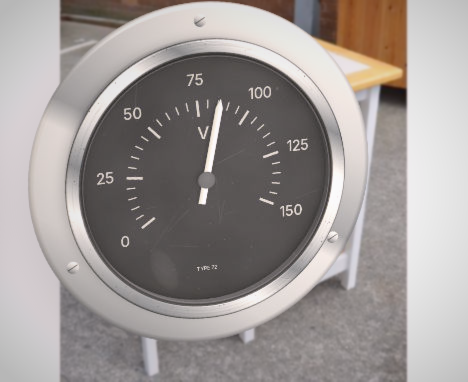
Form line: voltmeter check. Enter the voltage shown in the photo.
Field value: 85 V
